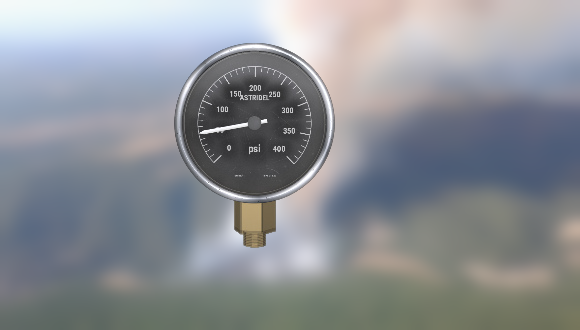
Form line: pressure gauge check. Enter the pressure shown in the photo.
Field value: 50 psi
